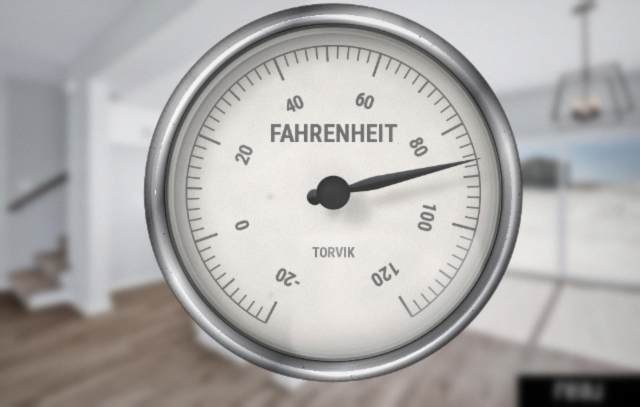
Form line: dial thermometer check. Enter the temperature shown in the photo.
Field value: 87 °F
